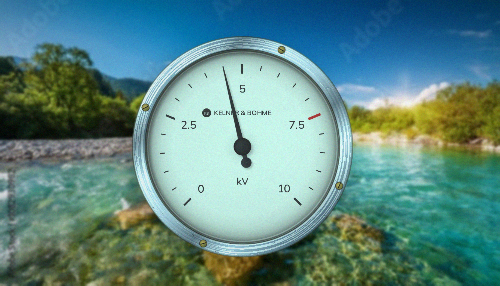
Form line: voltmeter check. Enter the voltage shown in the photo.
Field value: 4.5 kV
